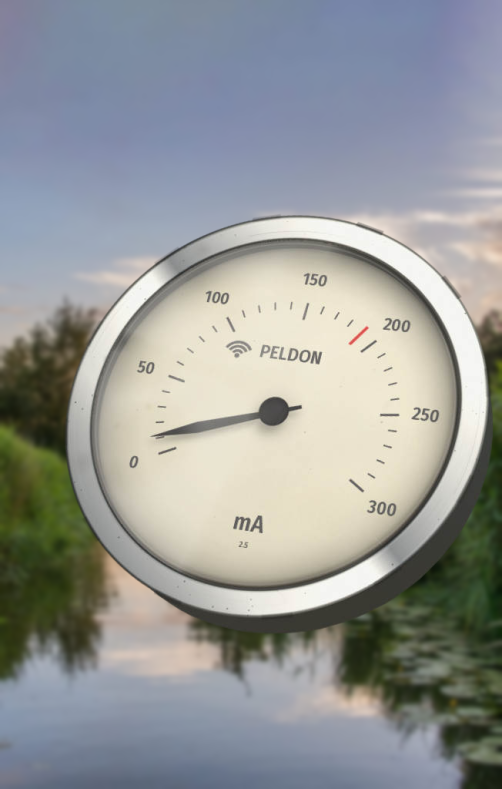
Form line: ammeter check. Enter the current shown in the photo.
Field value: 10 mA
